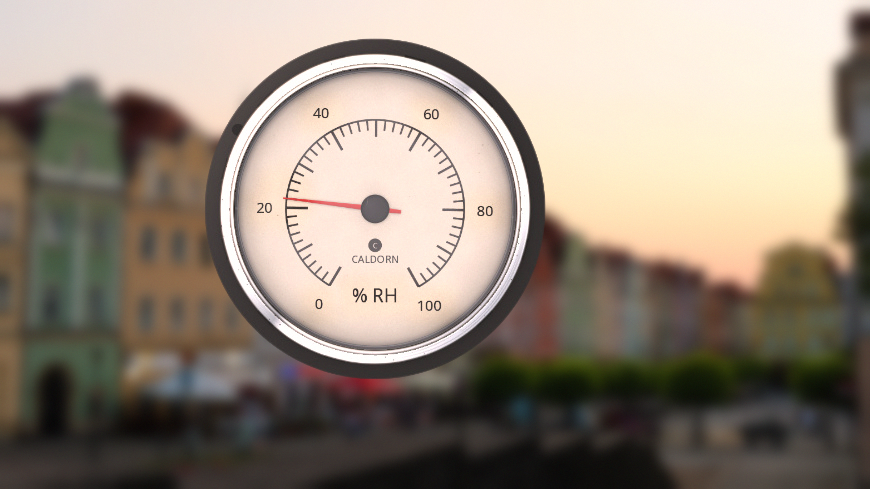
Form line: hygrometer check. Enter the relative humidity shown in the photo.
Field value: 22 %
